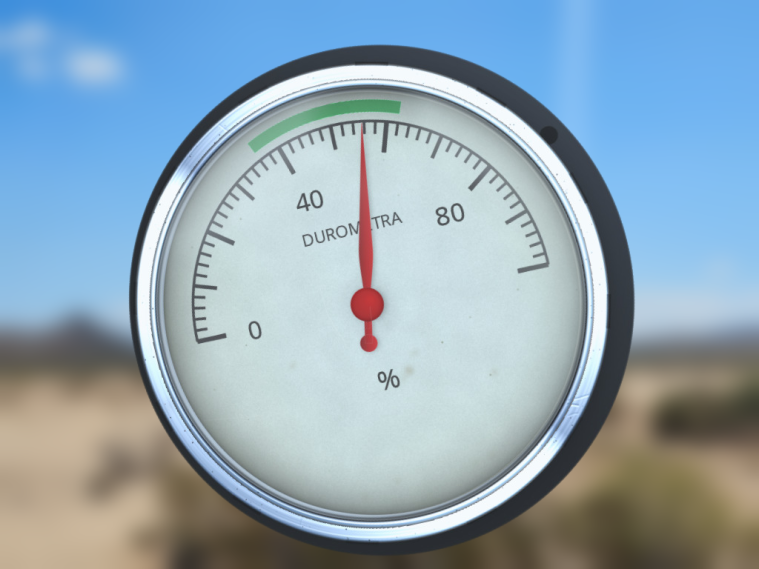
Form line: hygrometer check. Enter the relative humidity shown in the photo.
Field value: 56 %
